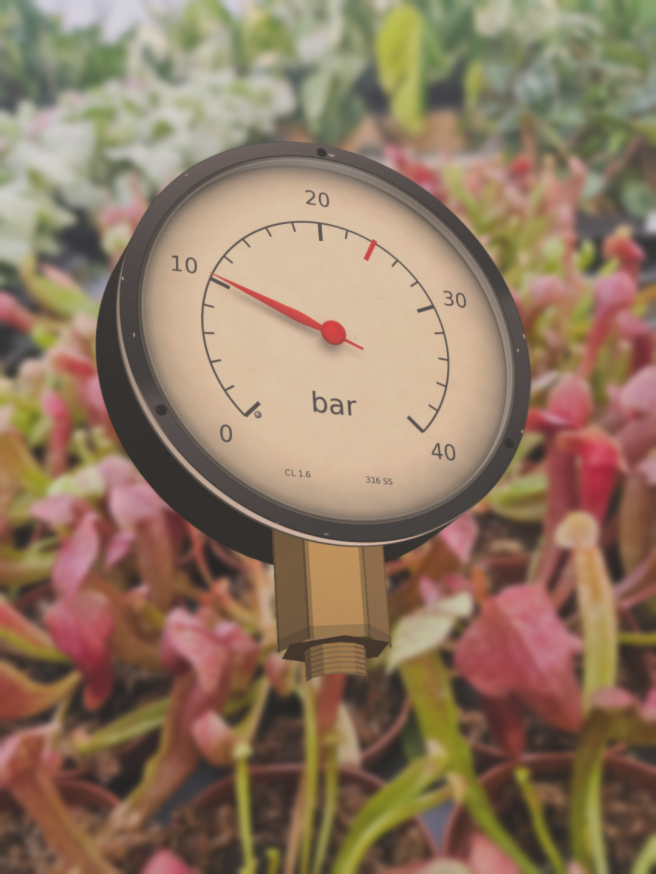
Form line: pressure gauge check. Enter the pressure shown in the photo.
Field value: 10 bar
